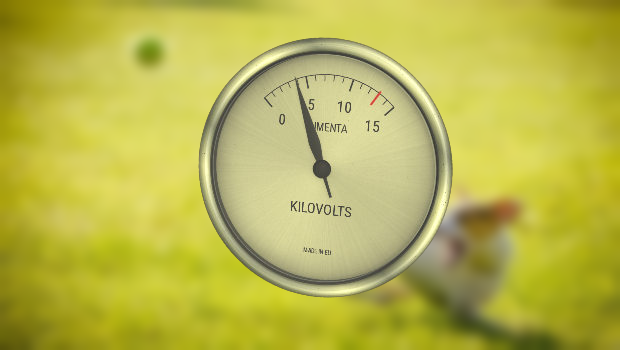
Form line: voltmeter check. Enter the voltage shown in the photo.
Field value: 4 kV
